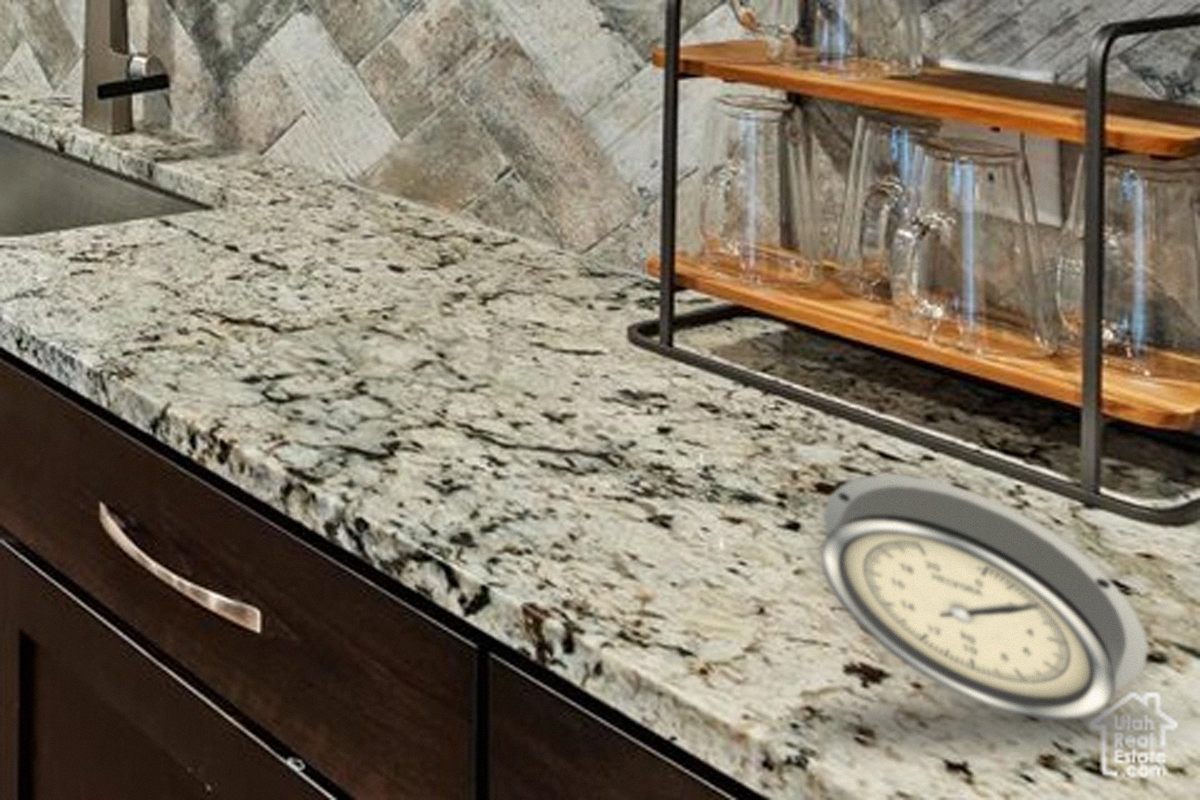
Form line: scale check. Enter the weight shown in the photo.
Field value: 2 kg
